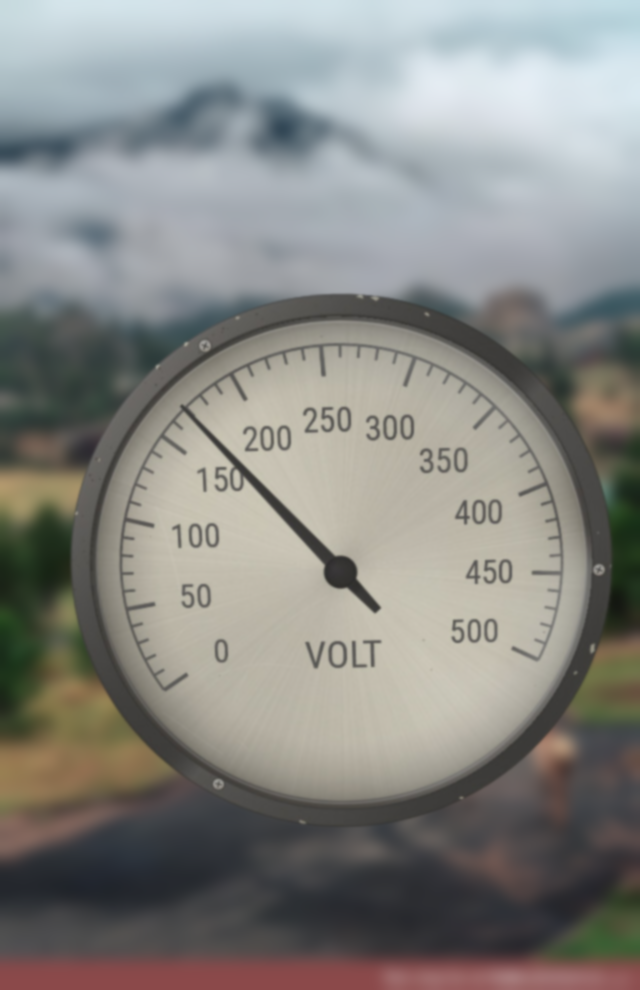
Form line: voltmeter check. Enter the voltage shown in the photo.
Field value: 170 V
